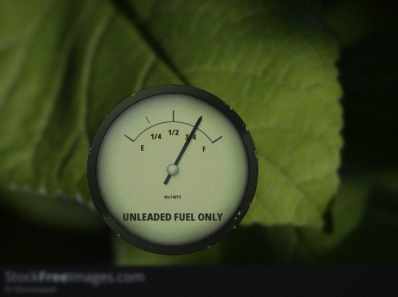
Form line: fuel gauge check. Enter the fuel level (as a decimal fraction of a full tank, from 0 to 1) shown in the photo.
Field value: 0.75
